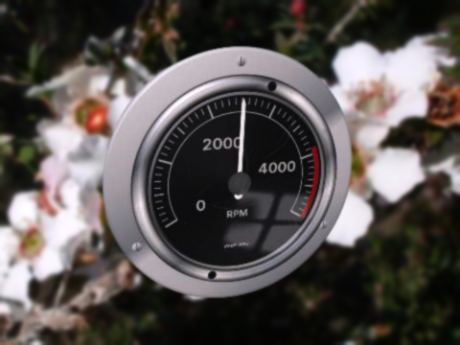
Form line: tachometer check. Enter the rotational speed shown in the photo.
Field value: 2500 rpm
